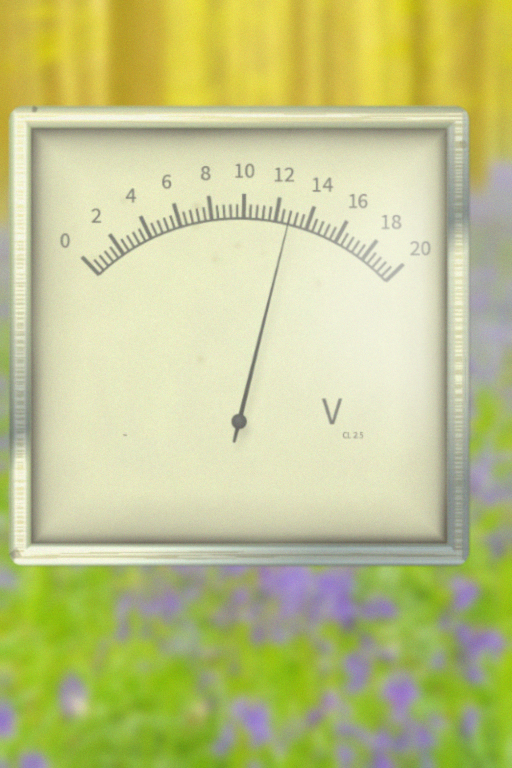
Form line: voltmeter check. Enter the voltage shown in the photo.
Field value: 12.8 V
